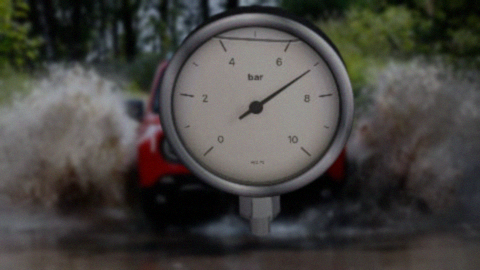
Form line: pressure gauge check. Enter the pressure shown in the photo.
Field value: 7 bar
